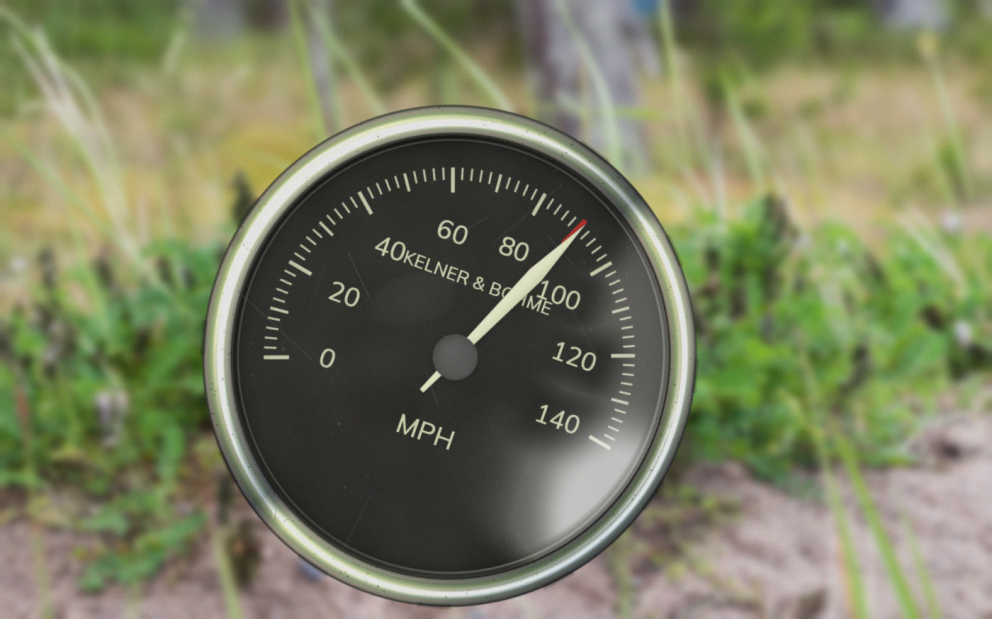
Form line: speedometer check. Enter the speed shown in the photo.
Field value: 90 mph
